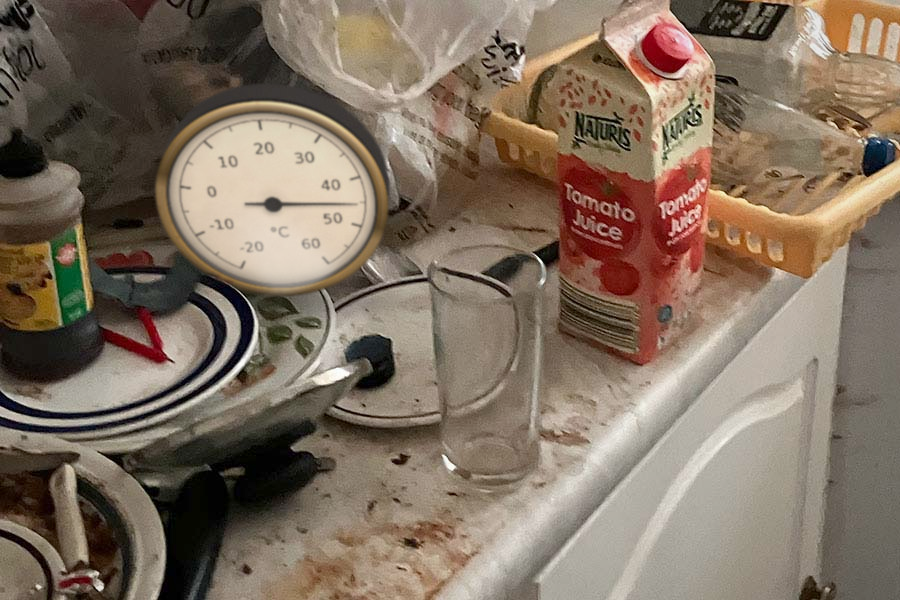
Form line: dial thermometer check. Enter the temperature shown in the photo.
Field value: 45 °C
